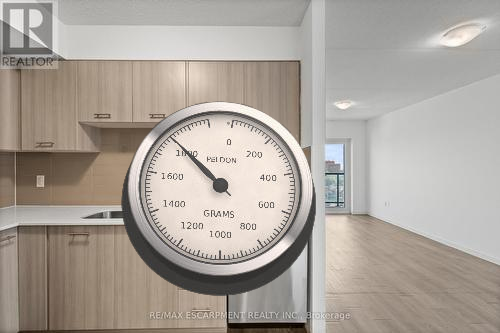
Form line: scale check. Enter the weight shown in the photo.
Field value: 1800 g
